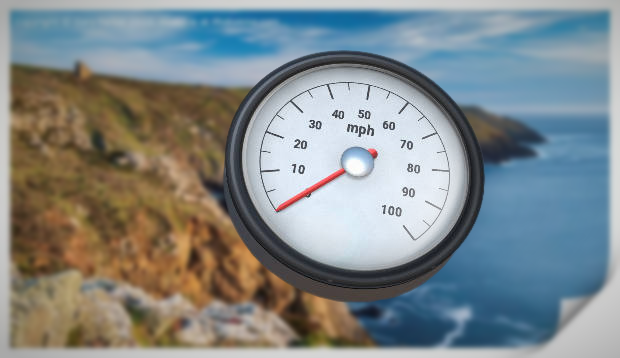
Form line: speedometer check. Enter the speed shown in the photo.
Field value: 0 mph
